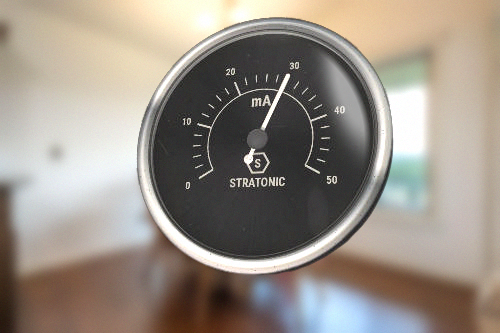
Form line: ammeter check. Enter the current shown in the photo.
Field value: 30 mA
